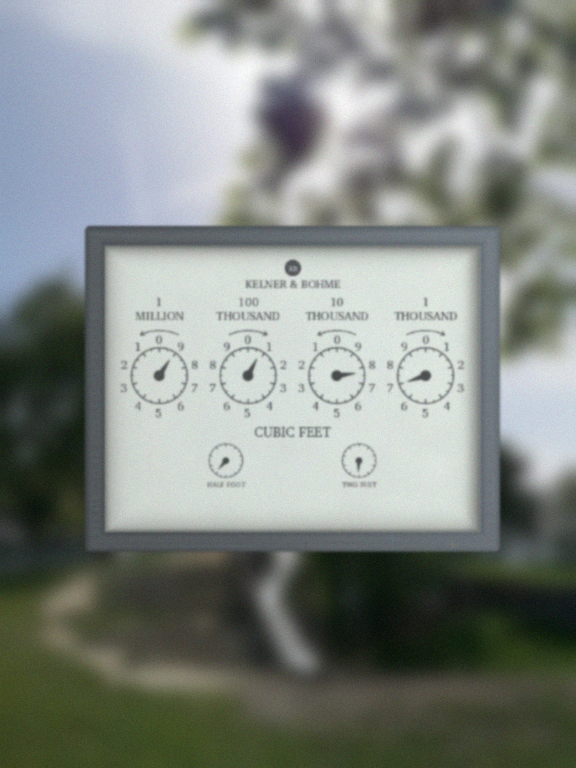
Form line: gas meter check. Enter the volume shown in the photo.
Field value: 907700 ft³
